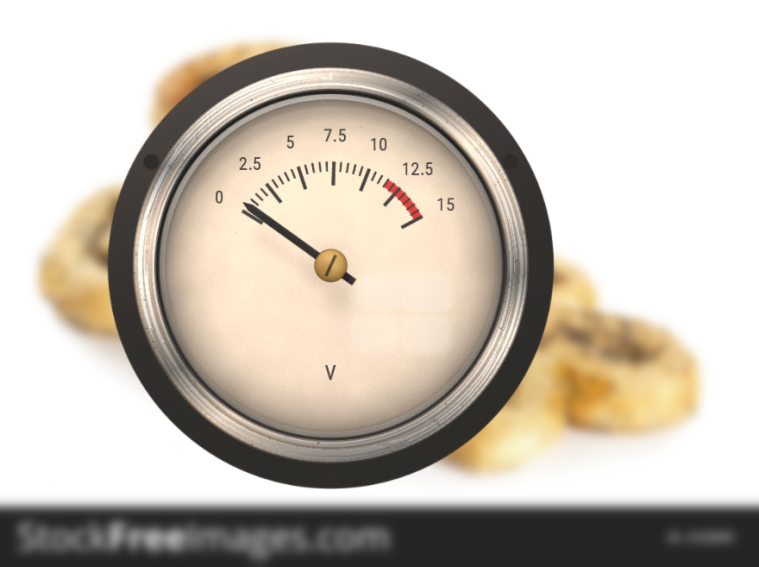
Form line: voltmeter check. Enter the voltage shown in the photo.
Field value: 0.5 V
